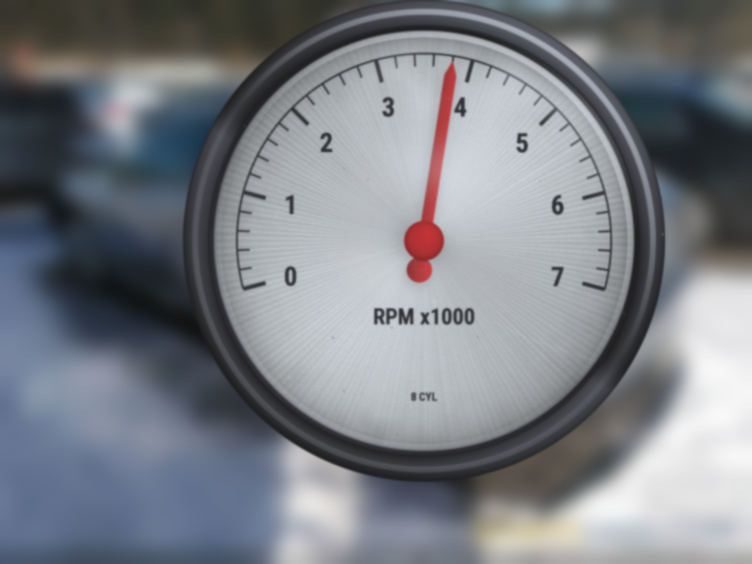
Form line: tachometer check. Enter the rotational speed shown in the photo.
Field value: 3800 rpm
